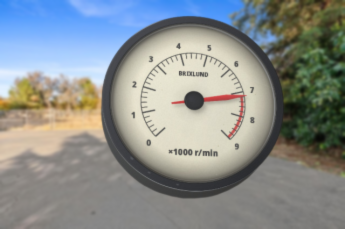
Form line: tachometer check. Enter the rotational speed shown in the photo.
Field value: 7200 rpm
